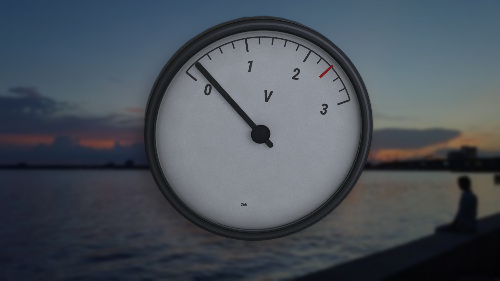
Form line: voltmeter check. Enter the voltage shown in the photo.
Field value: 0.2 V
